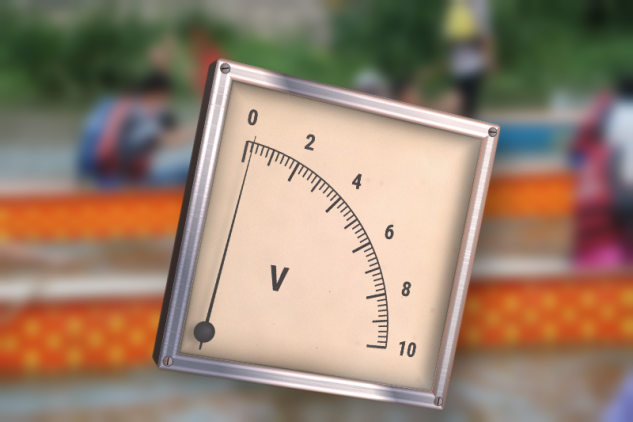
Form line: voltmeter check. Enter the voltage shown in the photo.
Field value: 0.2 V
